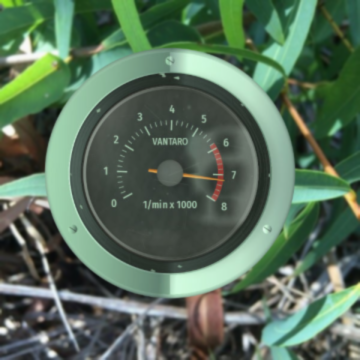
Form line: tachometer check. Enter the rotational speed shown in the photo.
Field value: 7200 rpm
